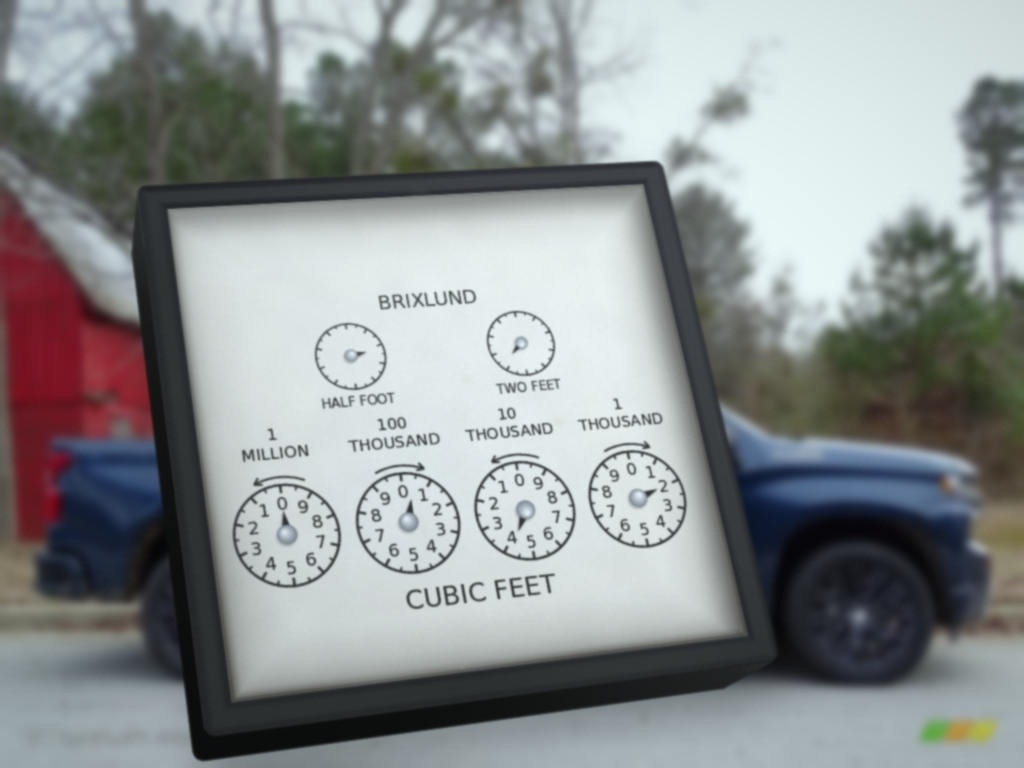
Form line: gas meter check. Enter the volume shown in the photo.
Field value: 4200 ft³
